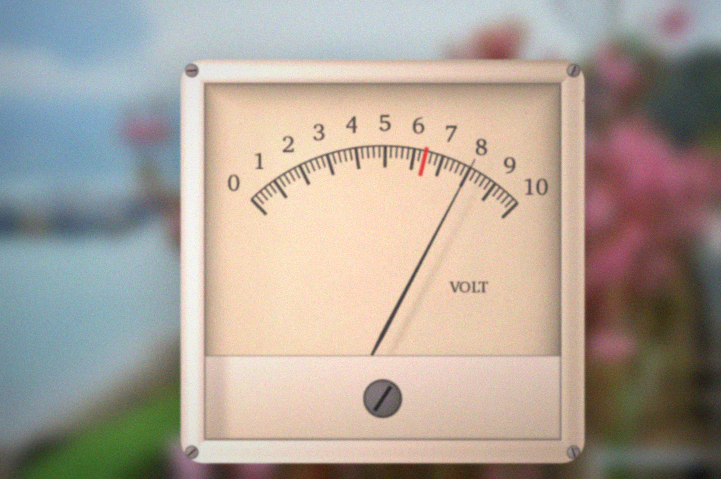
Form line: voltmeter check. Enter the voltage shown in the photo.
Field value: 8 V
